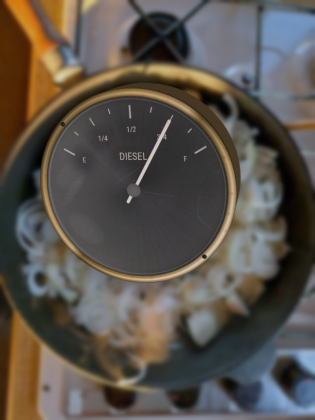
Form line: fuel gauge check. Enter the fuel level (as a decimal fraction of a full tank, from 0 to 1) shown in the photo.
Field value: 0.75
